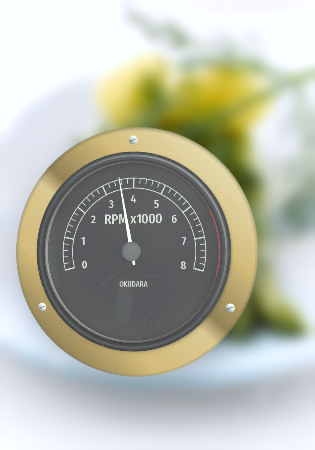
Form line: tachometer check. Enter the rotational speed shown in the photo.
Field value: 3600 rpm
